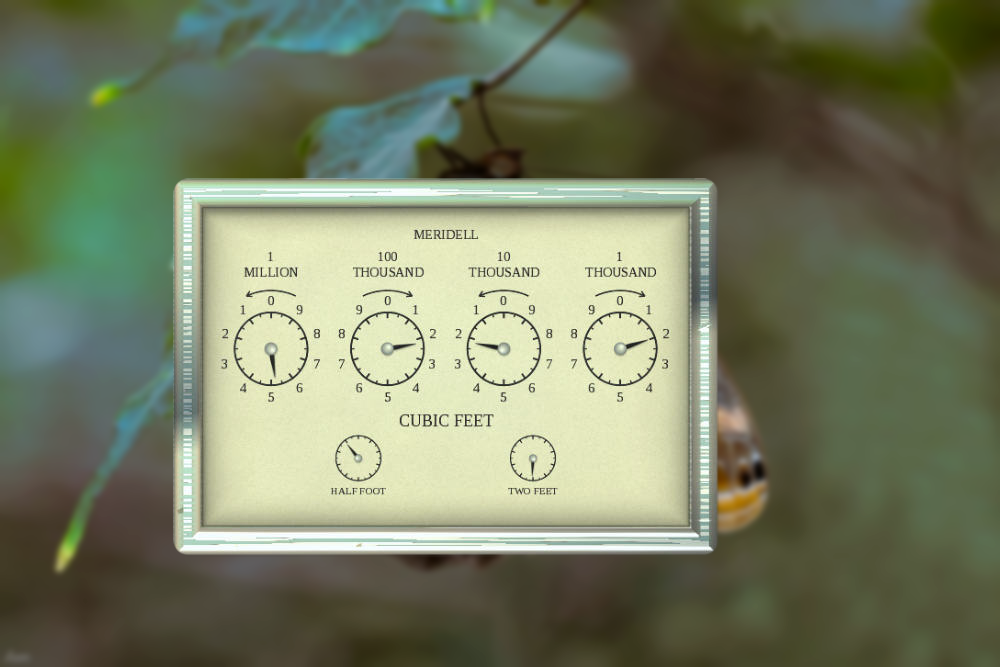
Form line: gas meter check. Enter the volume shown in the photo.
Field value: 522200 ft³
